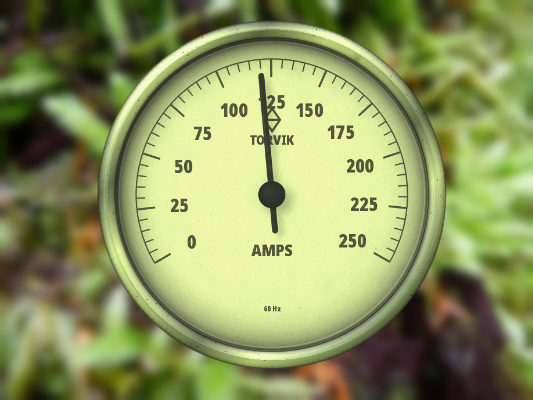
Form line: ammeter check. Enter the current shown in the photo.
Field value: 120 A
